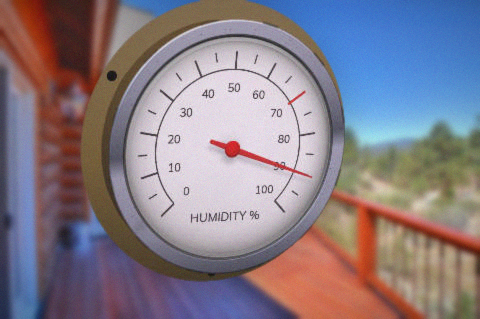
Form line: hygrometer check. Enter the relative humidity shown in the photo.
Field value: 90 %
